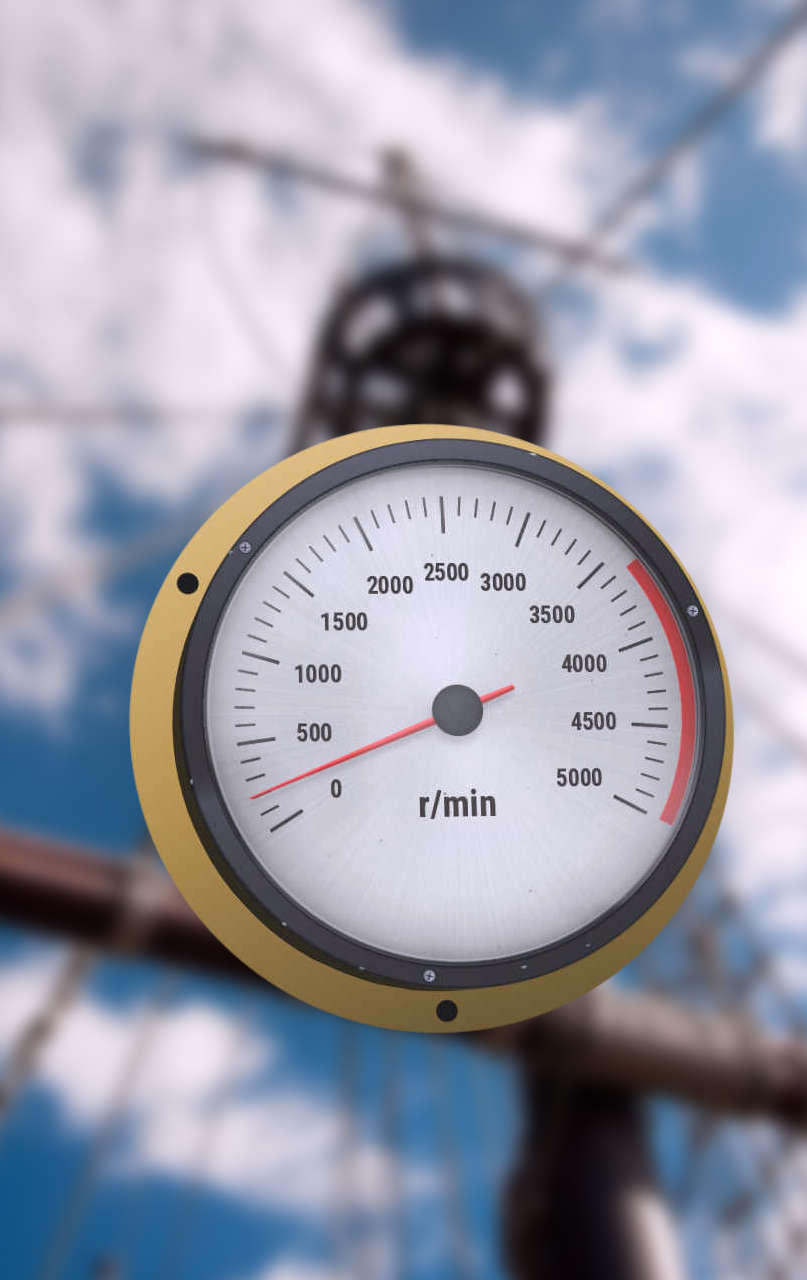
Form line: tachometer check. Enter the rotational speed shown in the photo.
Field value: 200 rpm
